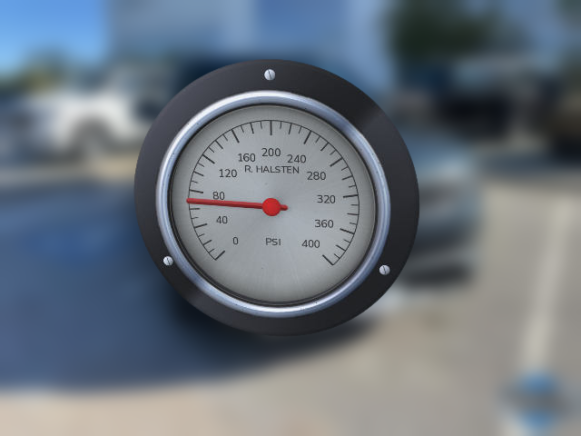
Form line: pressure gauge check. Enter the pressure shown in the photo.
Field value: 70 psi
